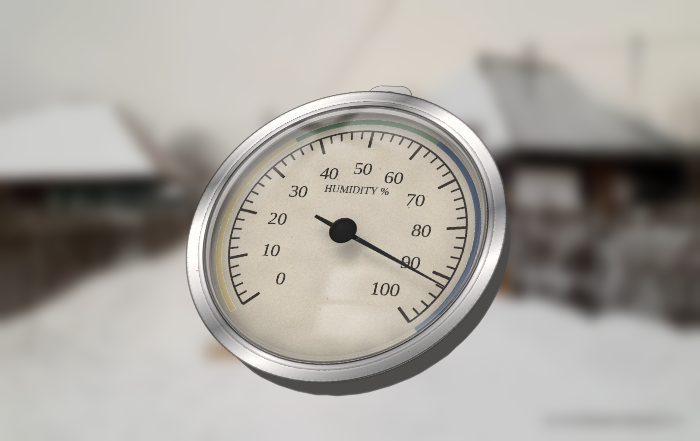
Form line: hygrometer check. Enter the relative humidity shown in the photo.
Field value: 92 %
